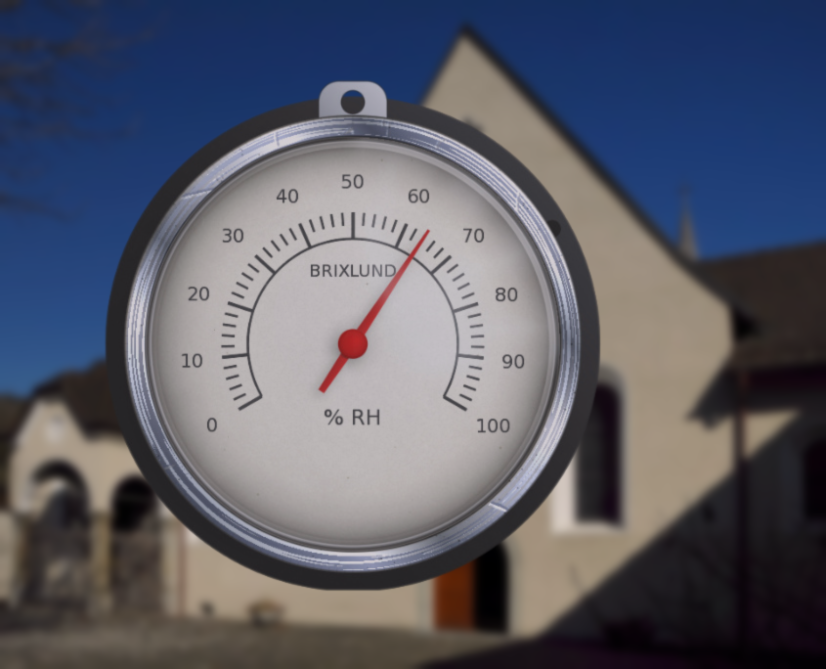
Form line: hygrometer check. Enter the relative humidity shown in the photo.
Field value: 64 %
